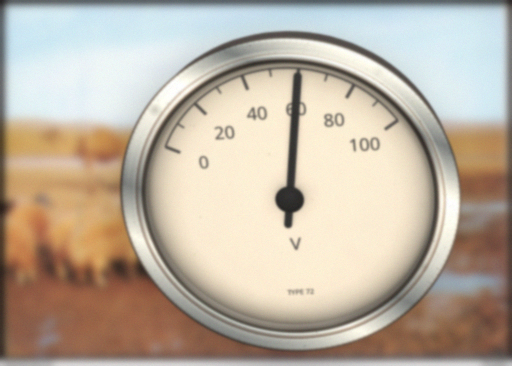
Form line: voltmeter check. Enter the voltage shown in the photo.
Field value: 60 V
